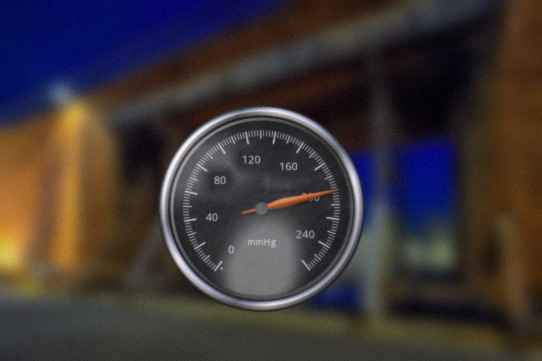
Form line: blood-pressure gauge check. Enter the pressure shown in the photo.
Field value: 200 mmHg
